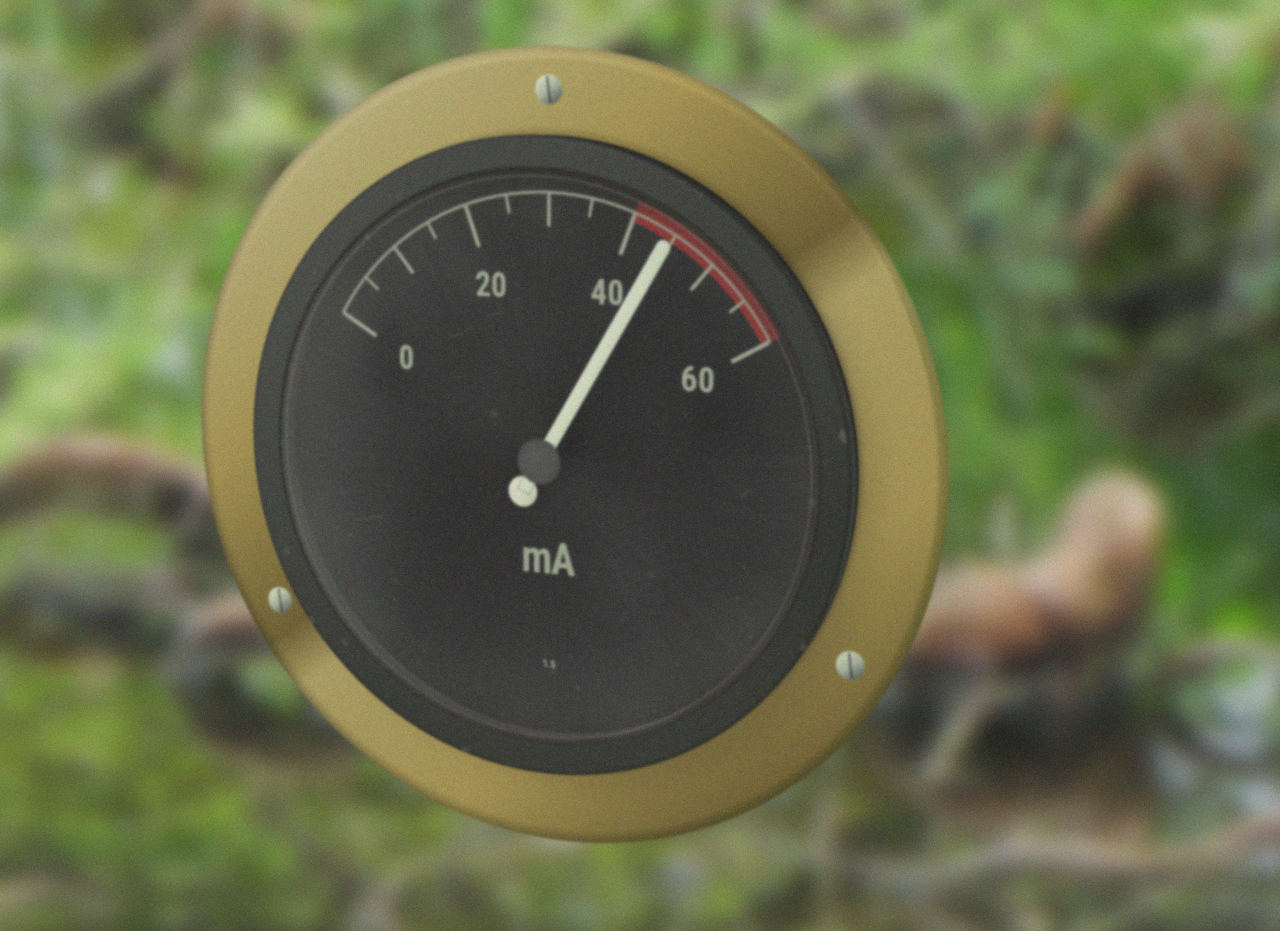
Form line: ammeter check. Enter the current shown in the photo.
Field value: 45 mA
